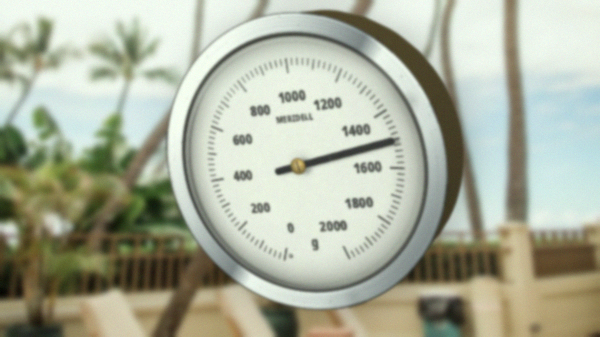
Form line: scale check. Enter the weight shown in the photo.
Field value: 1500 g
